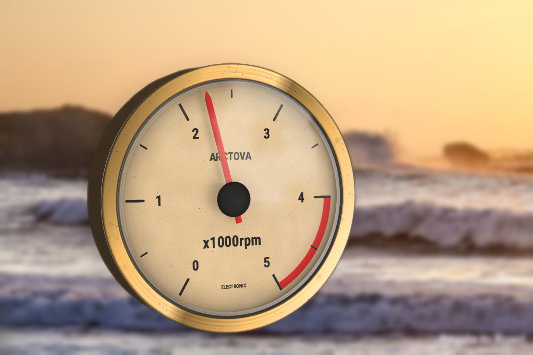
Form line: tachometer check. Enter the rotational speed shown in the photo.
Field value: 2250 rpm
